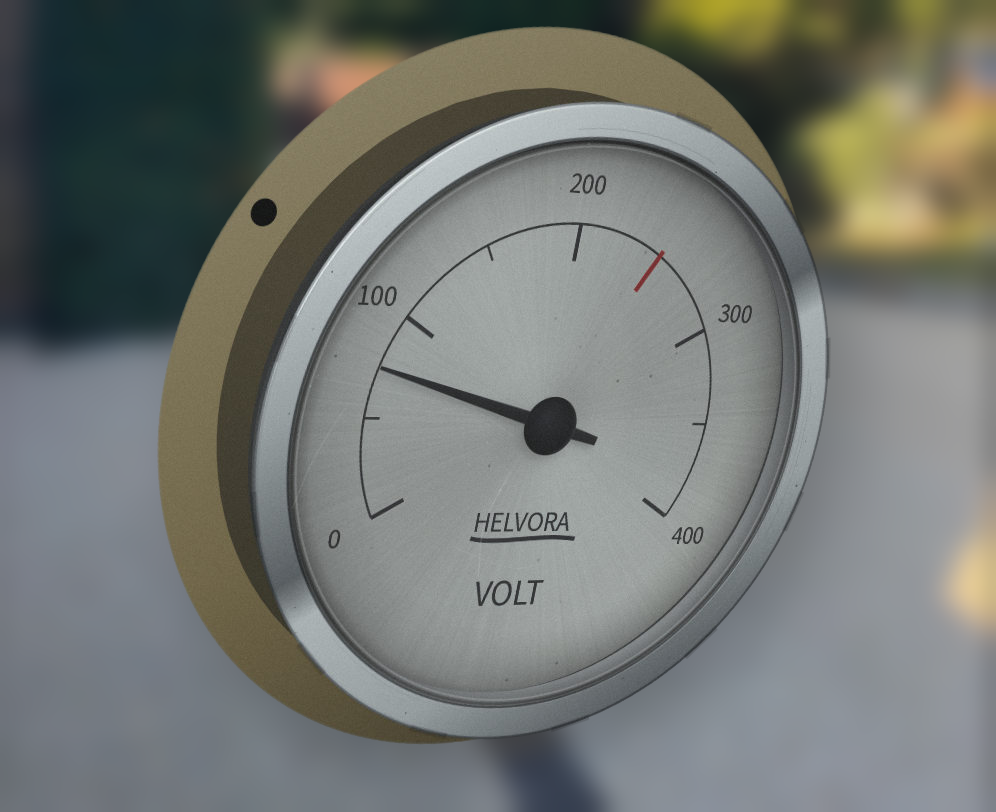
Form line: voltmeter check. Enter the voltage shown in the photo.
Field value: 75 V
